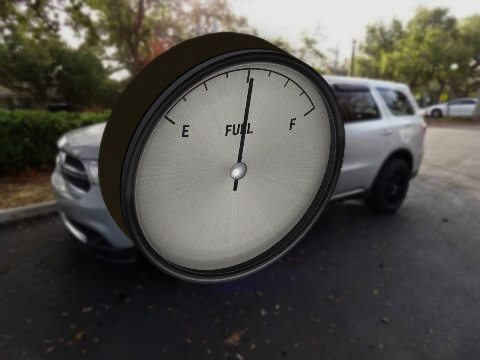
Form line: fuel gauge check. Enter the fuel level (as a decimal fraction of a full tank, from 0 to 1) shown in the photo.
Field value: 0.5
